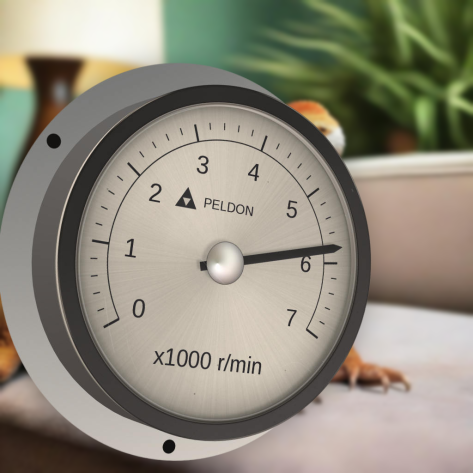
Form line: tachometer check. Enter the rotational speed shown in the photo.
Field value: 5800 rpm
